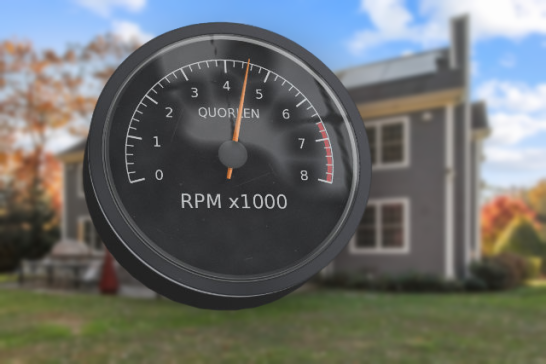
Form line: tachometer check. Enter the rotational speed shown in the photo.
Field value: 4500 rpm
